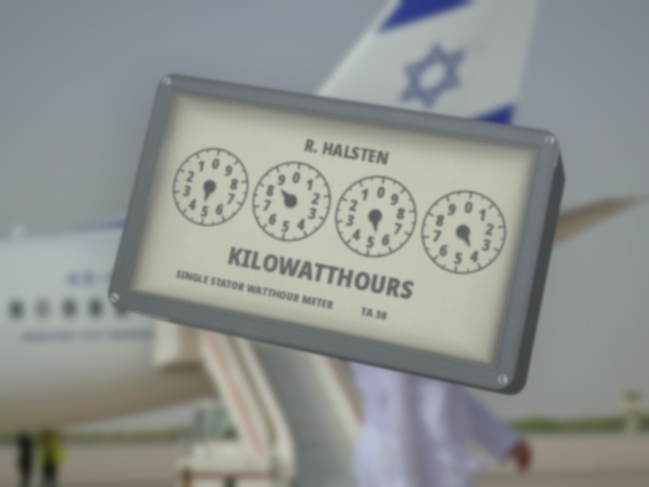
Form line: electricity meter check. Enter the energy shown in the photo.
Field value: 4854 kWh
